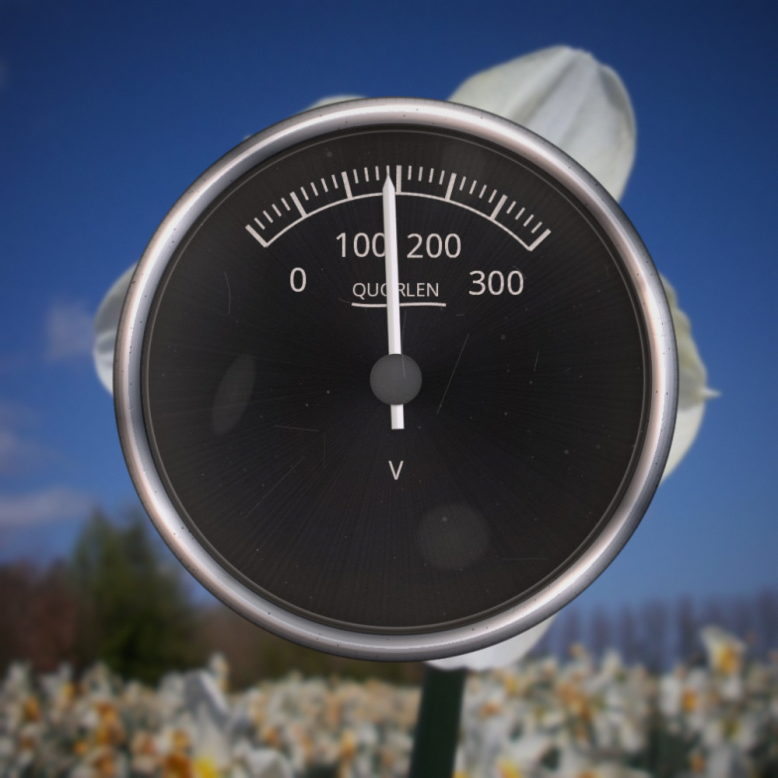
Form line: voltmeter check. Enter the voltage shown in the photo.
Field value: 140 V
